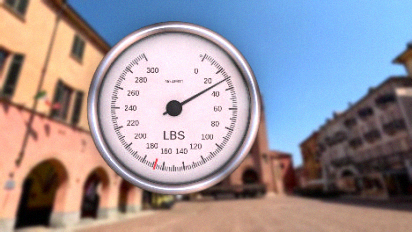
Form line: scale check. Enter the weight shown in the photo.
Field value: 30 lb
